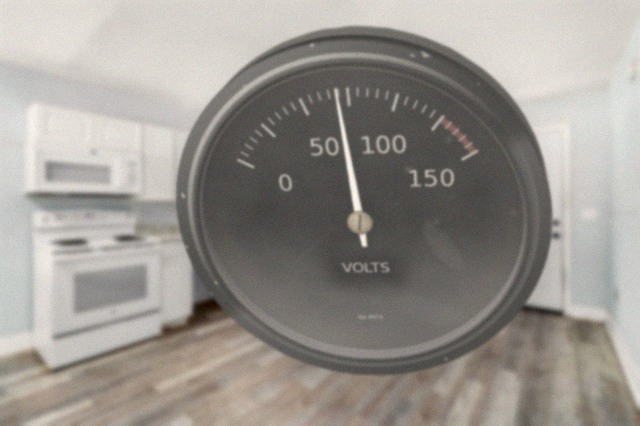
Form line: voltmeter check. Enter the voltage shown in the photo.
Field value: 70 V
